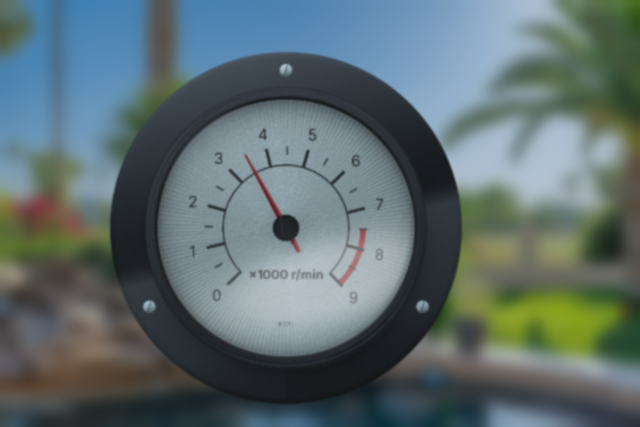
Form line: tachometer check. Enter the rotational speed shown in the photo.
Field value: 3500 rpm
